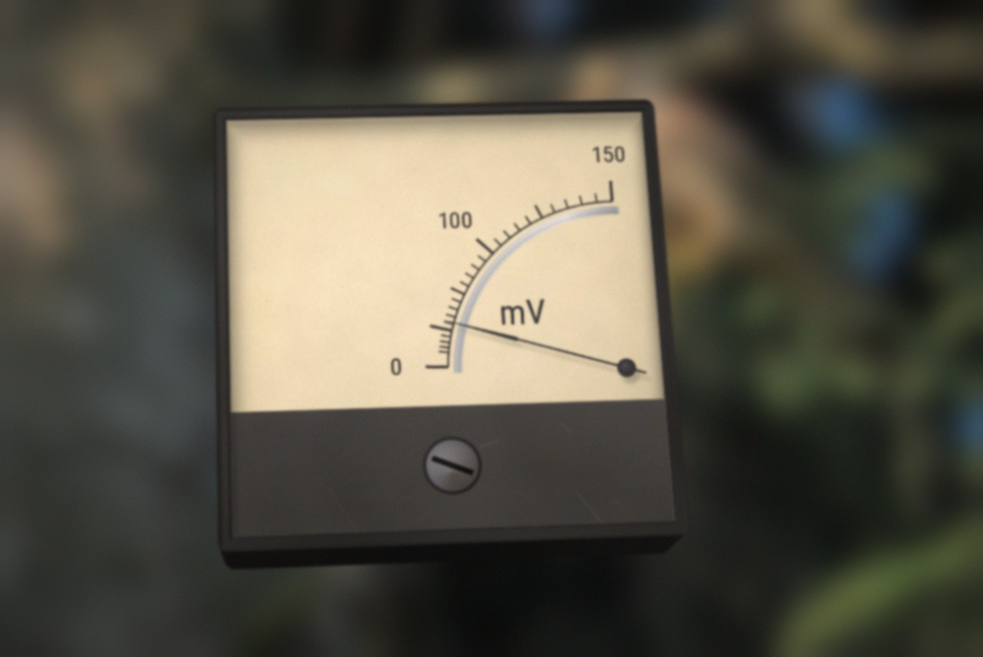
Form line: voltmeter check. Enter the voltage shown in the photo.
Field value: 55 mV
